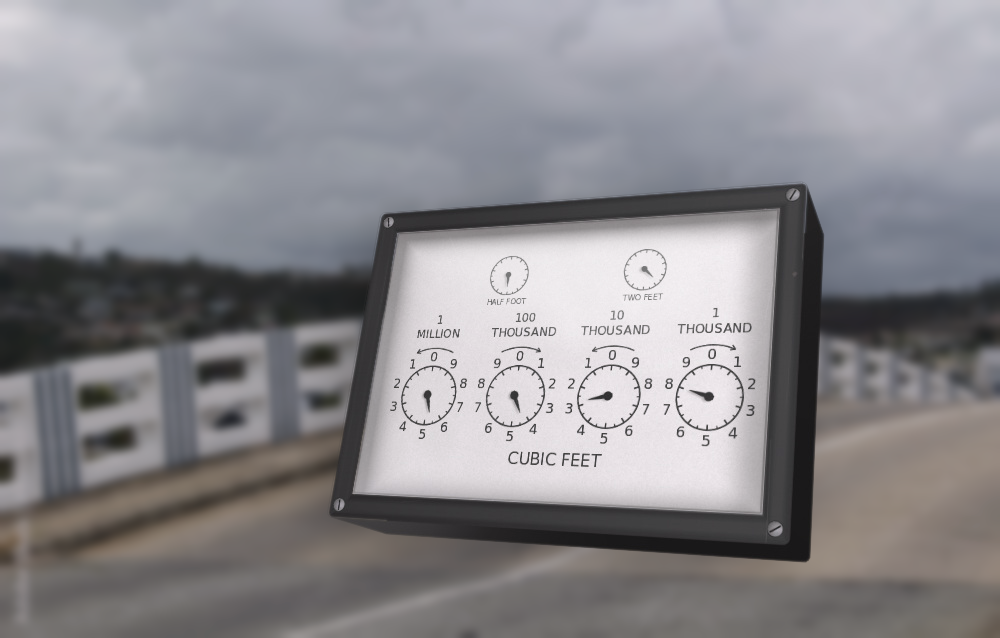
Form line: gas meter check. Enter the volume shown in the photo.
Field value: 542800 ft³
